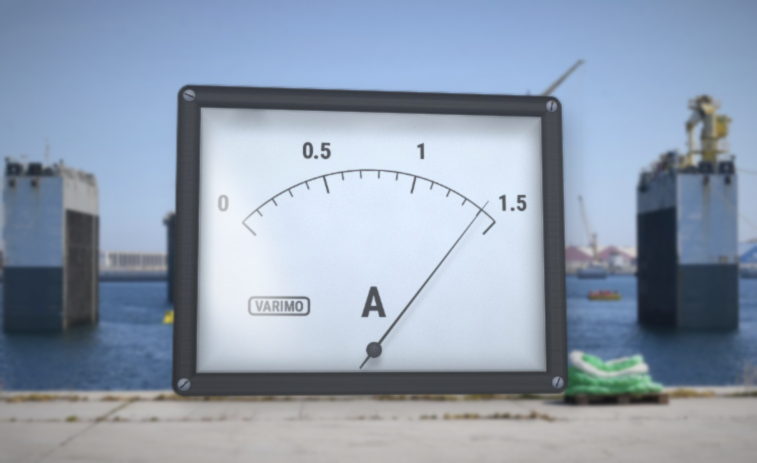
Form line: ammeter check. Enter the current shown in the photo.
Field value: 1.4 A
